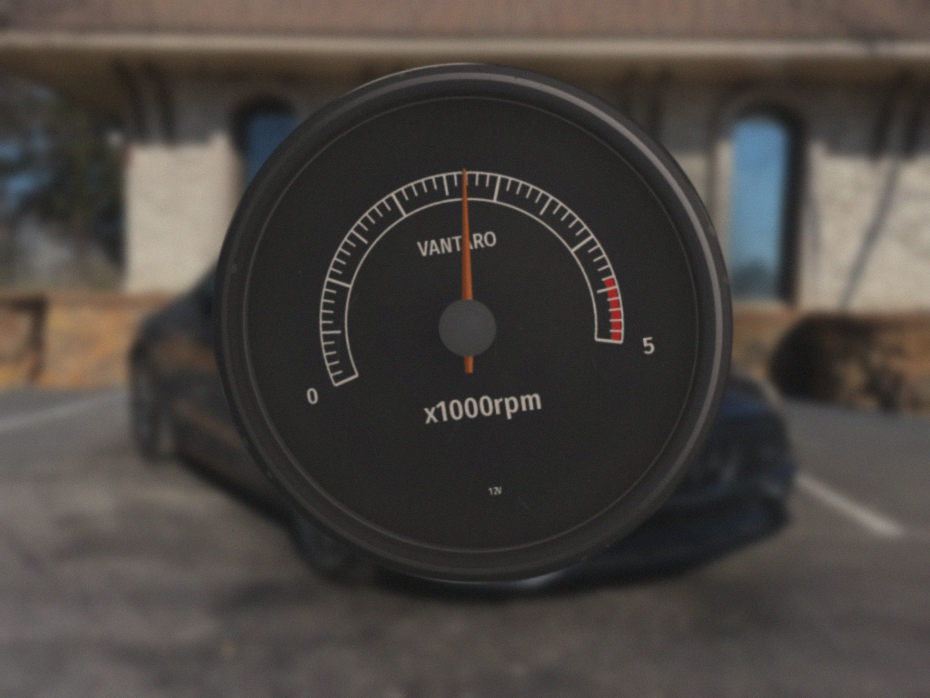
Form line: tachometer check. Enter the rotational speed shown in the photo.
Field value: 2700 rpm
